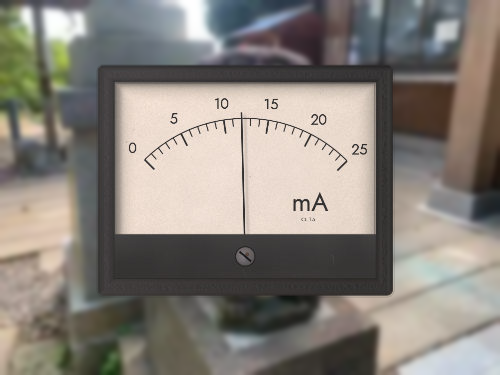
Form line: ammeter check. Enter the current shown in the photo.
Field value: 12 mA
